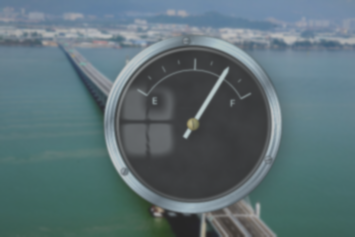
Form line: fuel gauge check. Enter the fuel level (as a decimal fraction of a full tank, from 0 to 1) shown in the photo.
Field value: 0.75
